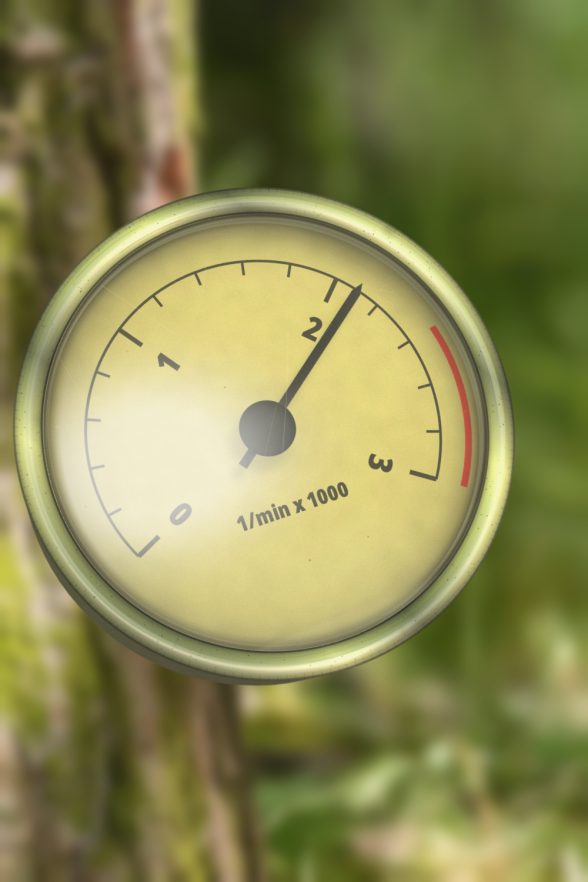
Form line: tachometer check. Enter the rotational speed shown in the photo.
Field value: 2100 rpm
